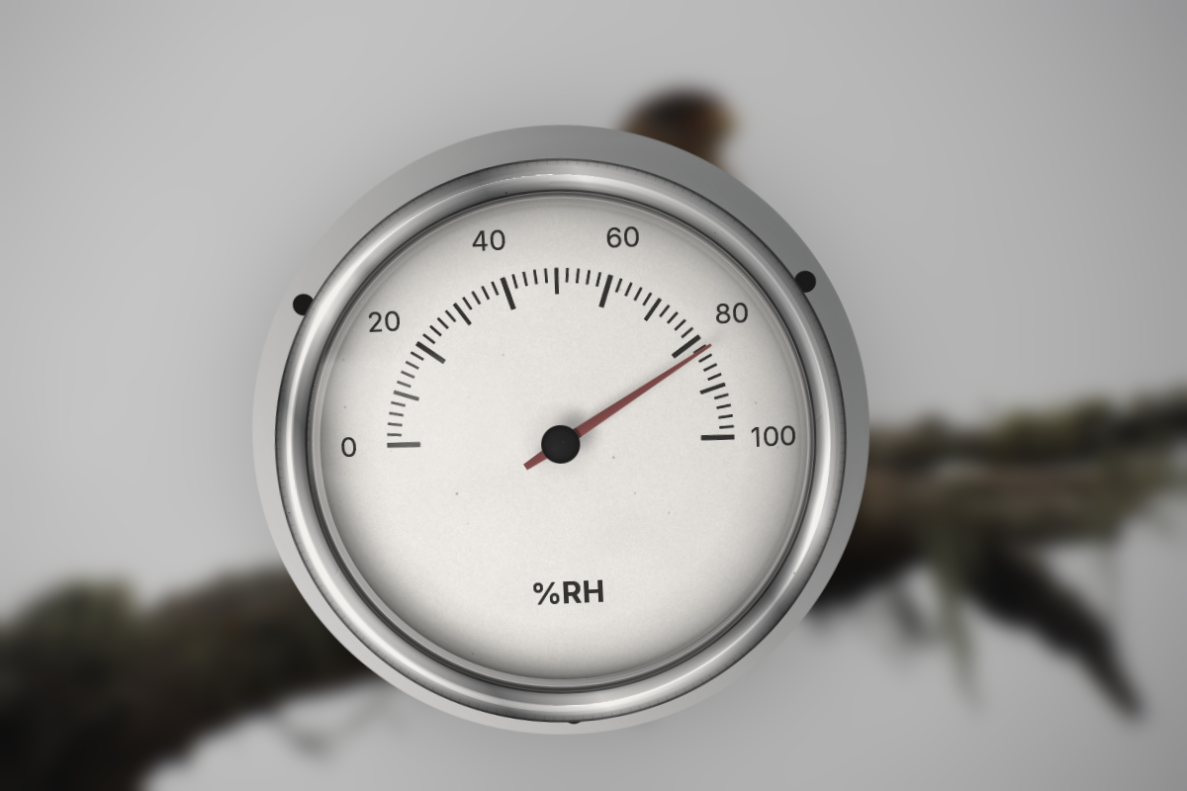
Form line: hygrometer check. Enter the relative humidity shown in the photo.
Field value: 82 %
